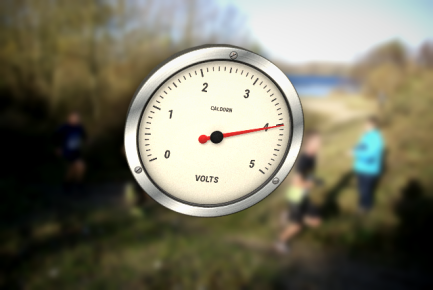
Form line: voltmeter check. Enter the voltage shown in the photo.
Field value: 4 V
